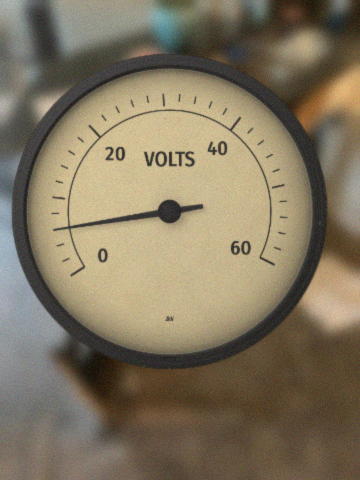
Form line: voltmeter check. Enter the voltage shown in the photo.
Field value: 6 V
